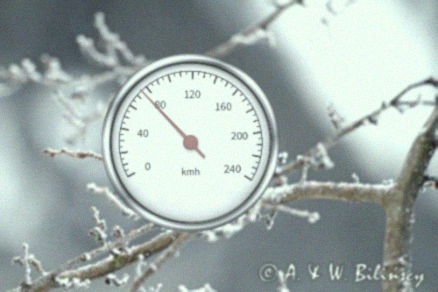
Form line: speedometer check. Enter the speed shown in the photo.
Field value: 75 km/h
